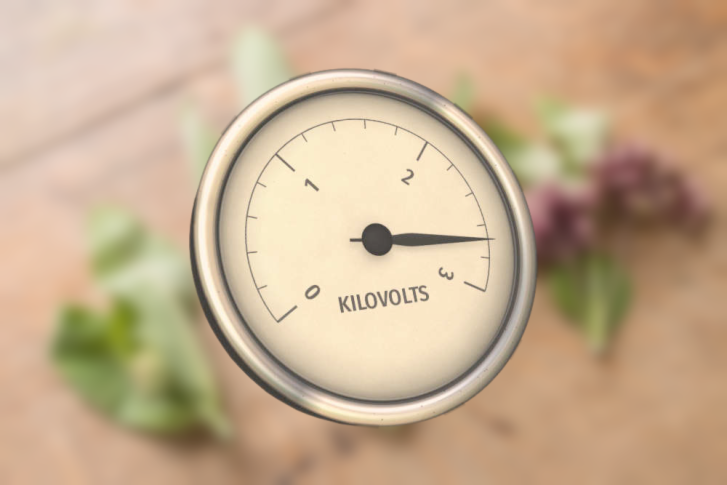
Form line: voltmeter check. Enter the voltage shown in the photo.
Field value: 2.7 kV
